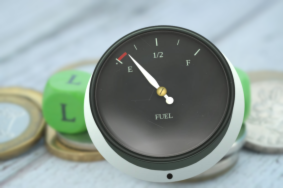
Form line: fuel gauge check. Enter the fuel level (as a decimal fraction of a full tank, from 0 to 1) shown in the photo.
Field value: 0.125
